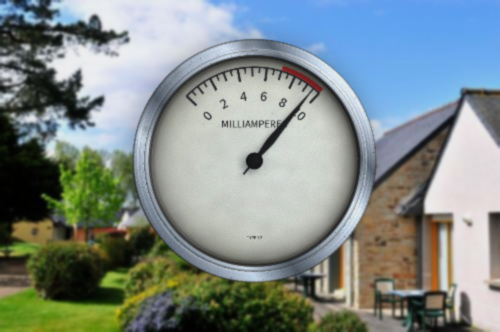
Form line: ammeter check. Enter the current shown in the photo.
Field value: 9.5 mA
